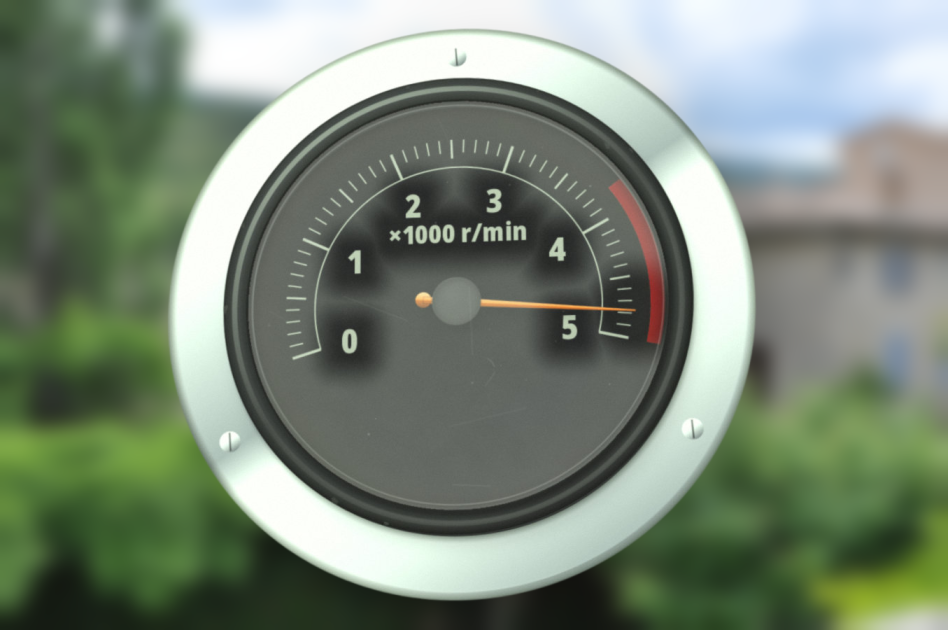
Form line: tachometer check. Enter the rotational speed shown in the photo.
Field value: 4800 rpm
